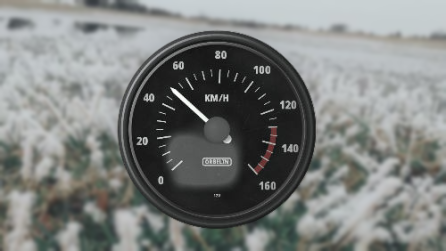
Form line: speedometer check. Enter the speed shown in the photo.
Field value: 50 km/h
